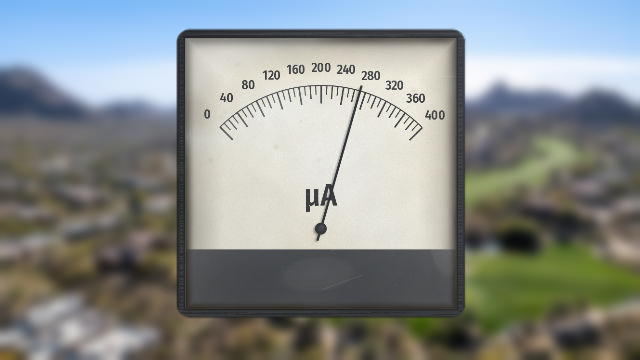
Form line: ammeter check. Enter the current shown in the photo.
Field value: 270 µA
